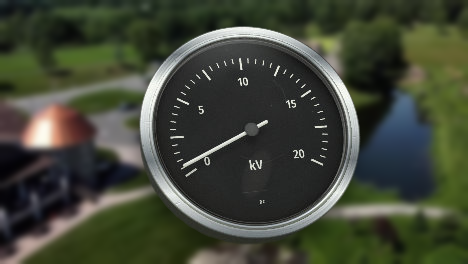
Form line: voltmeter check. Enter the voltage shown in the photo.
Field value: 0.5 kV
